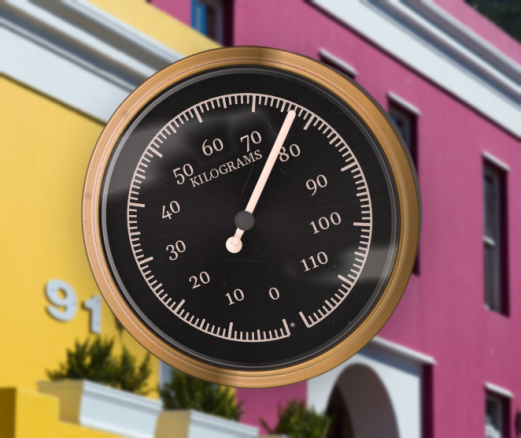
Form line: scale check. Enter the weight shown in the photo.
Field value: 77 kg
